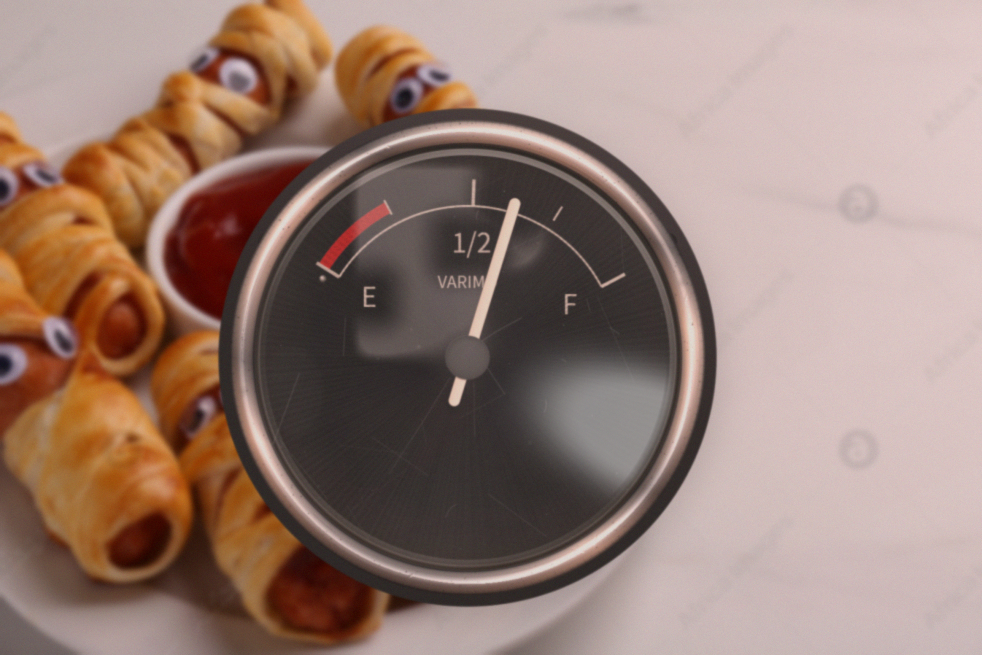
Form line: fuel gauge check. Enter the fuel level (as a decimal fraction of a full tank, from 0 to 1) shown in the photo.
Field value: 0.625
